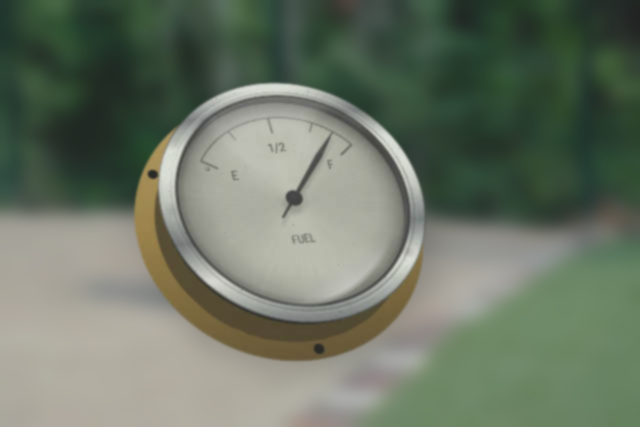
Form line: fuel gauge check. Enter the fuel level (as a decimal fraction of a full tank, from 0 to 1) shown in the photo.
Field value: 0.875
